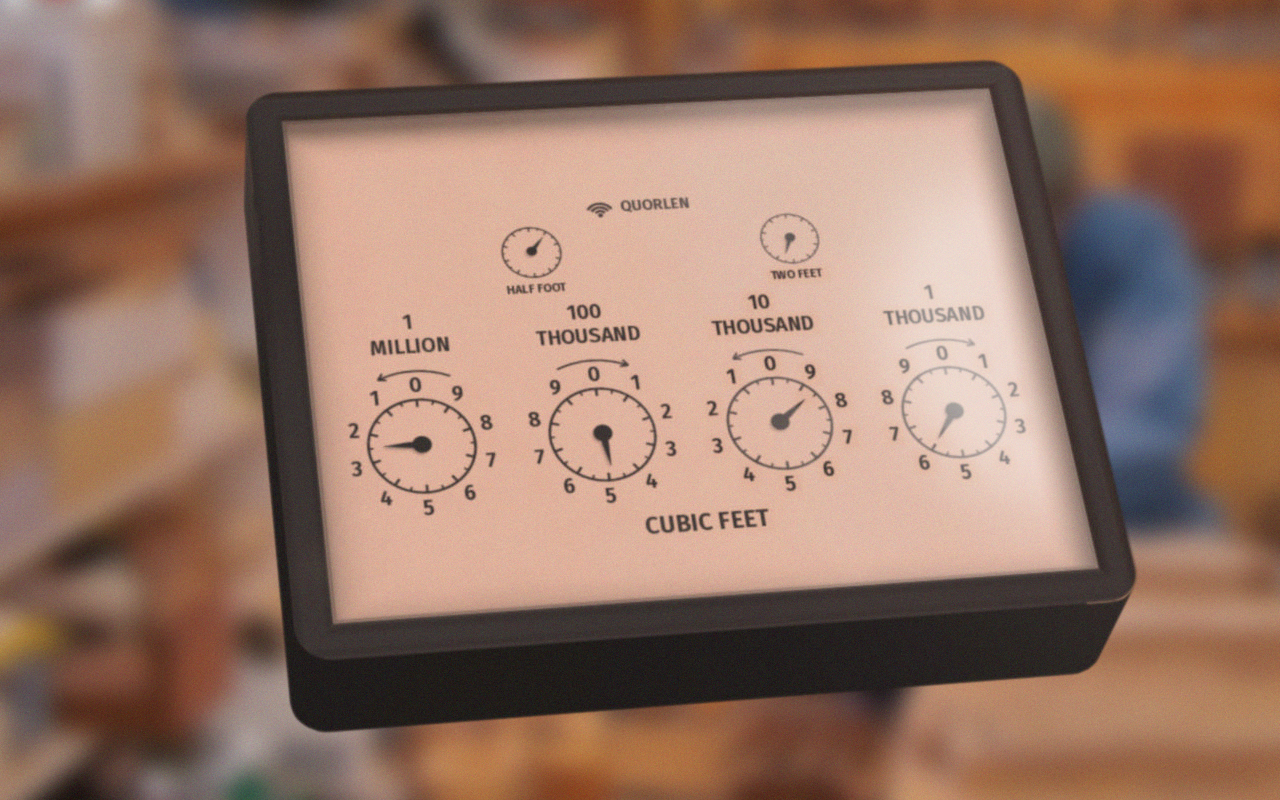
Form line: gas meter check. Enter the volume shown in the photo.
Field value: 248600 ft³
